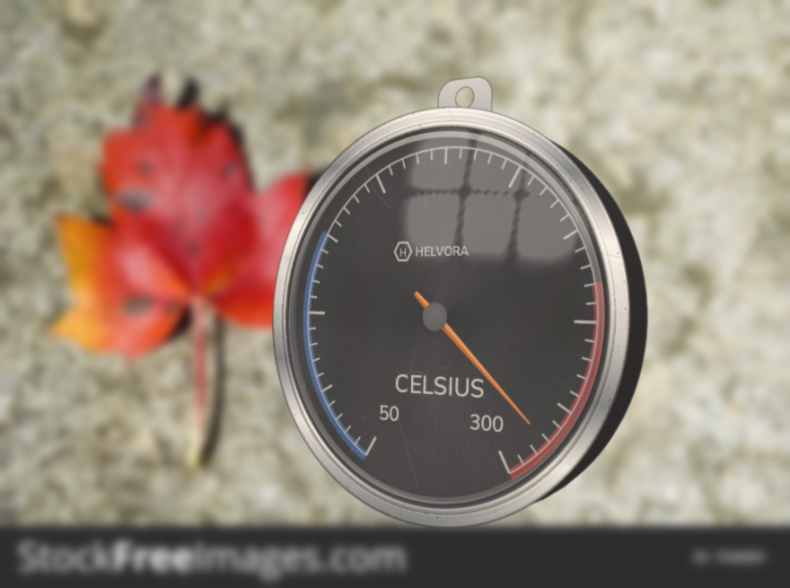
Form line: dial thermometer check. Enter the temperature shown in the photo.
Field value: 285 °C
